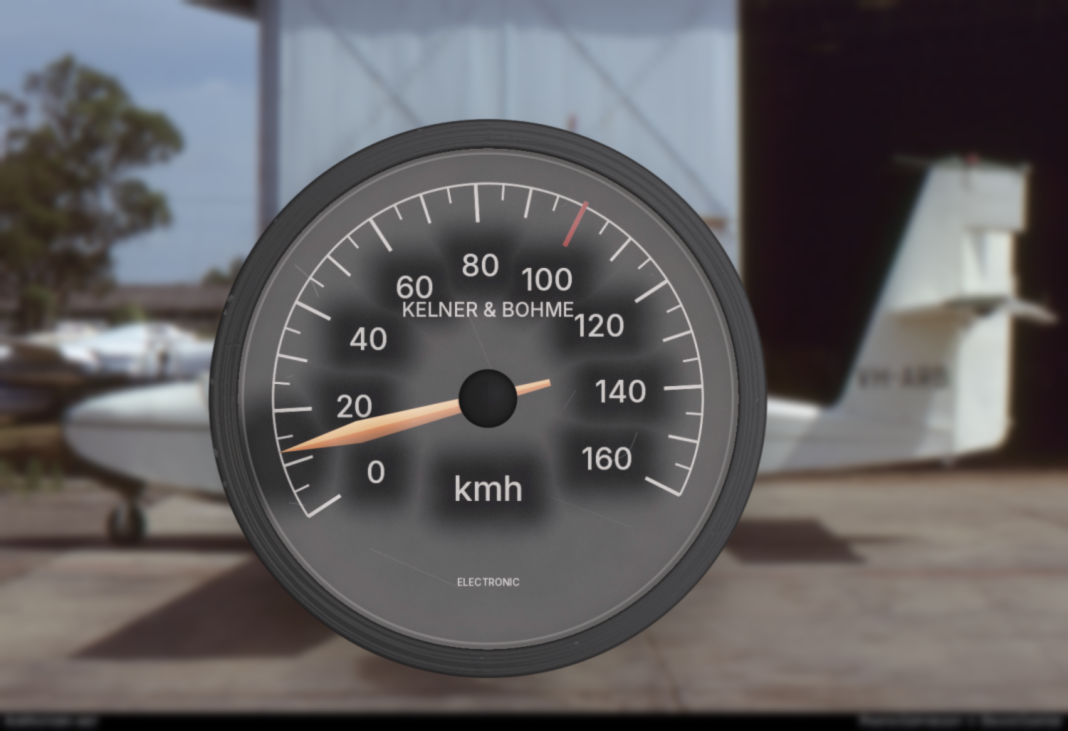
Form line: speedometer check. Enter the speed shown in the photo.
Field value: 12.5 km/h
